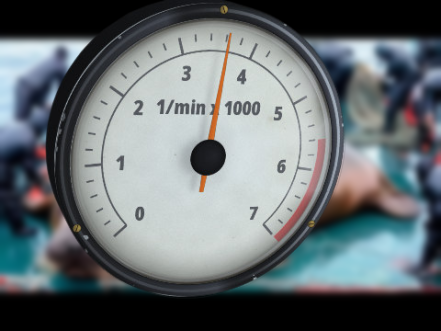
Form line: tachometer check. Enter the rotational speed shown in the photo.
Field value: 3600 rpm
